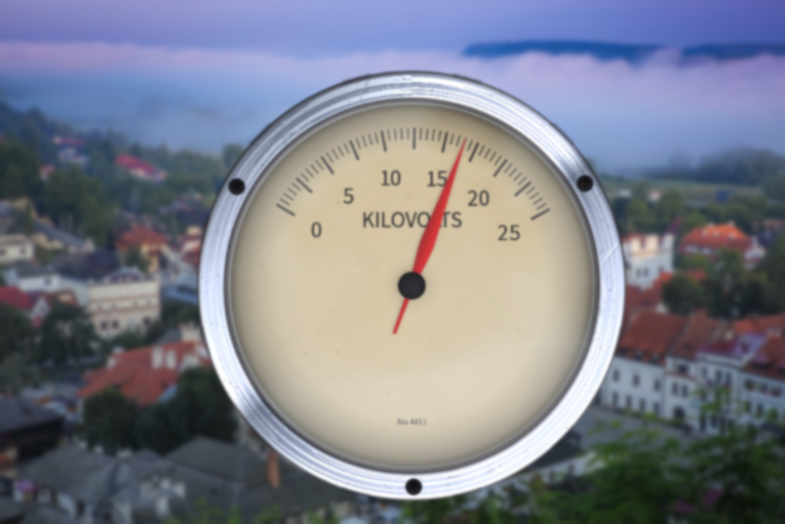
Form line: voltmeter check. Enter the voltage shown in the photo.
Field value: 16.5 kV
